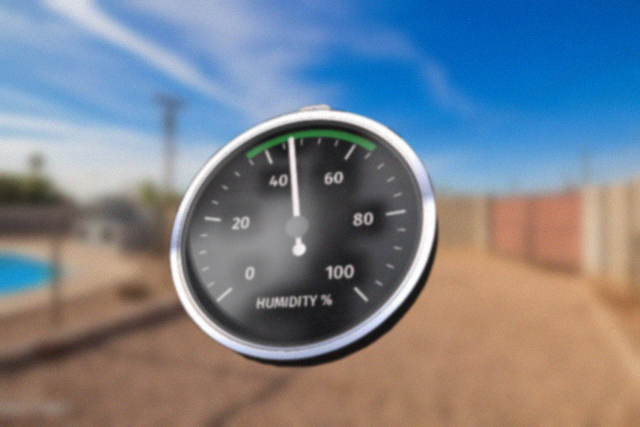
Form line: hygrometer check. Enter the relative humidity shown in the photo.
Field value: 46 %
